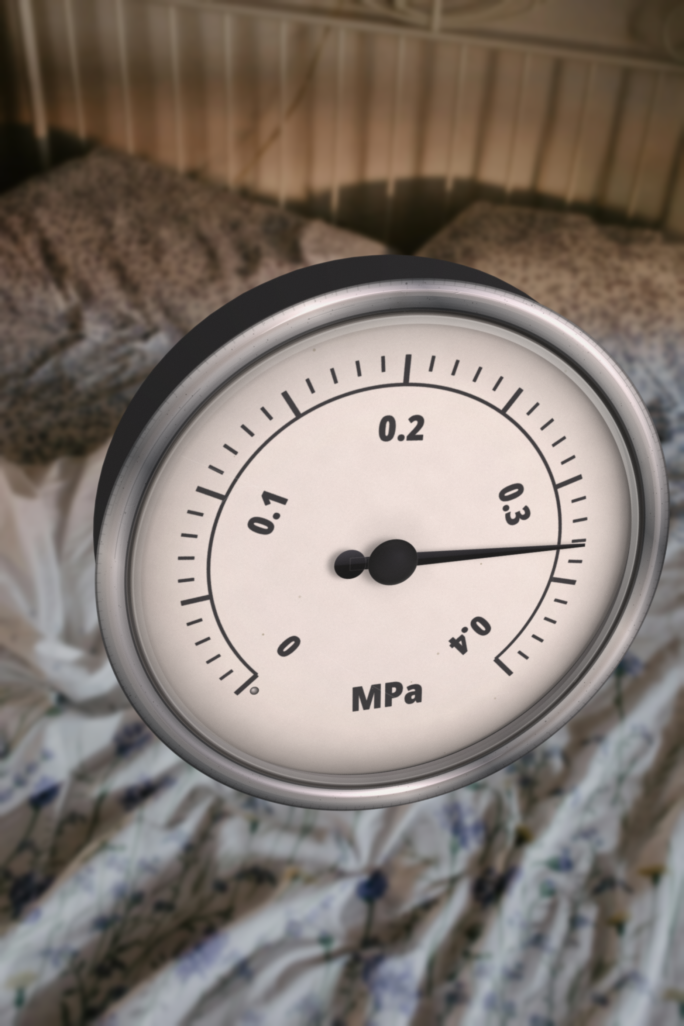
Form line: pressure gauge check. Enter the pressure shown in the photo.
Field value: 0.33 MPa
